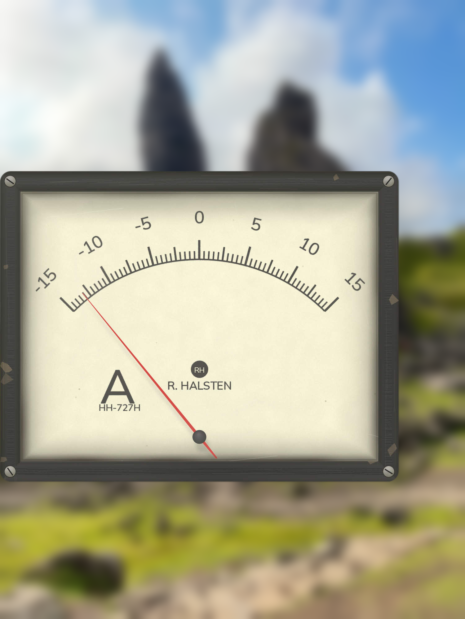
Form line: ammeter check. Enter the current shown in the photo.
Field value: -13 A
